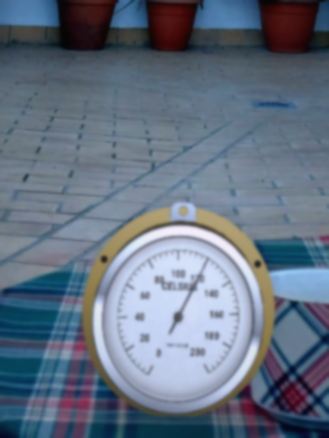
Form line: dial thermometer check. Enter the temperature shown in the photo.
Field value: 120 °C
